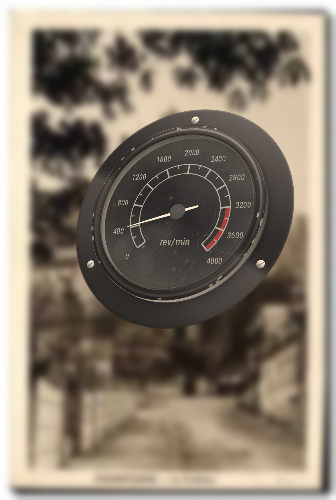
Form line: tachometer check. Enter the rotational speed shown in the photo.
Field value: 400 rpm
